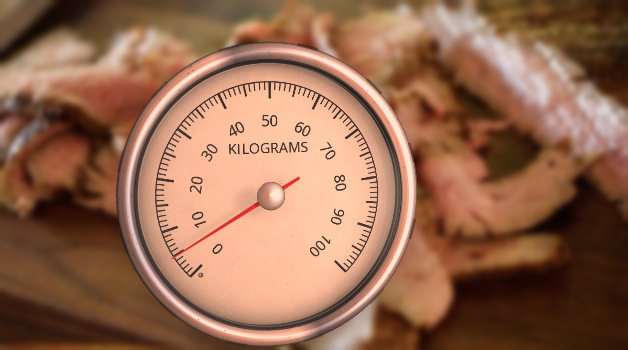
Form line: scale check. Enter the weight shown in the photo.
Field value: 5 kg
